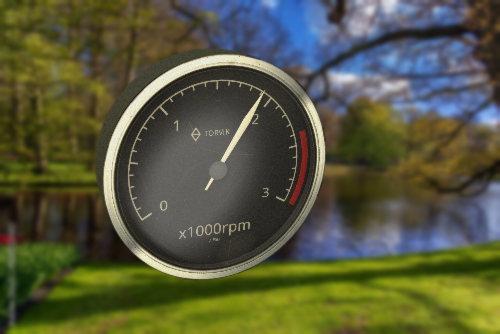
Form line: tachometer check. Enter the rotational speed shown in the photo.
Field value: 1900 rpm
